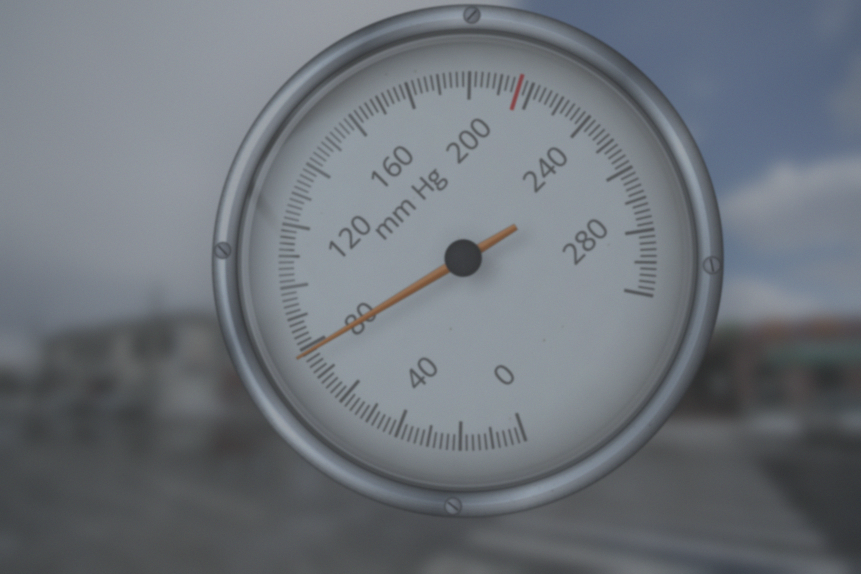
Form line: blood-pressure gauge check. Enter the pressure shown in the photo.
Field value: 78 mmHg
